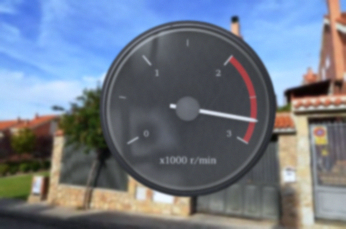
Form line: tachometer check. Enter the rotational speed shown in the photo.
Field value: 2750 rpm
